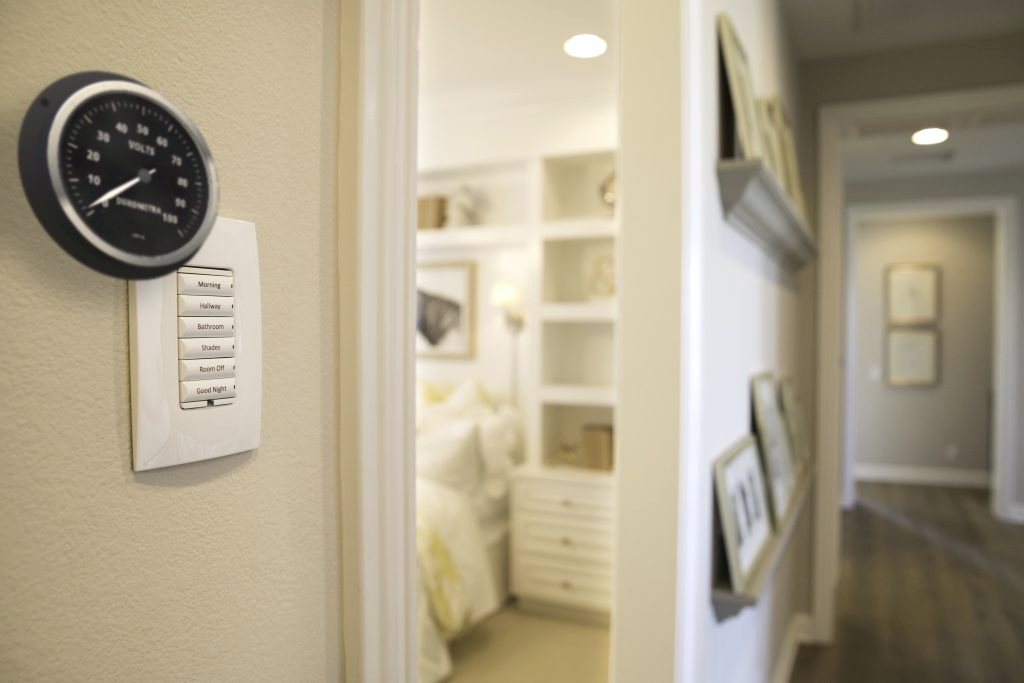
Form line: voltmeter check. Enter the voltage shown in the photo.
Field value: 2 V
